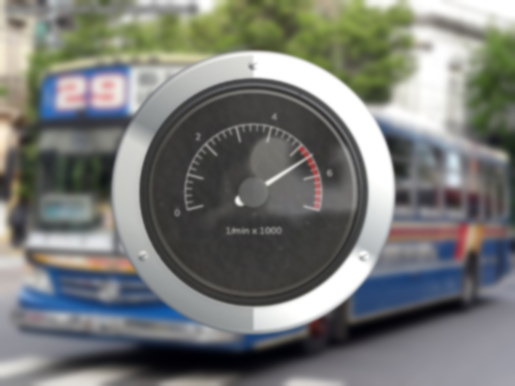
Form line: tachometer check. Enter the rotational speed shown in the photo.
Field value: 5400 rpm
